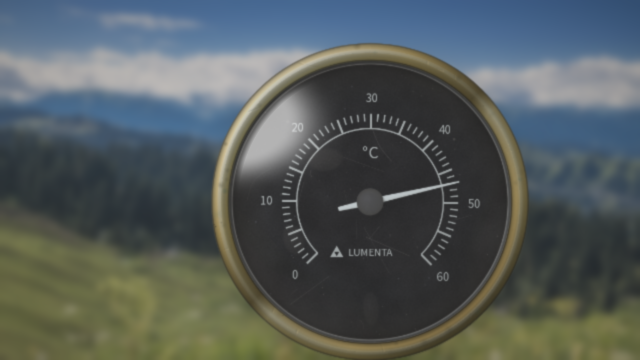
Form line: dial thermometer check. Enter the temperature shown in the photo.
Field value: 47 °C
